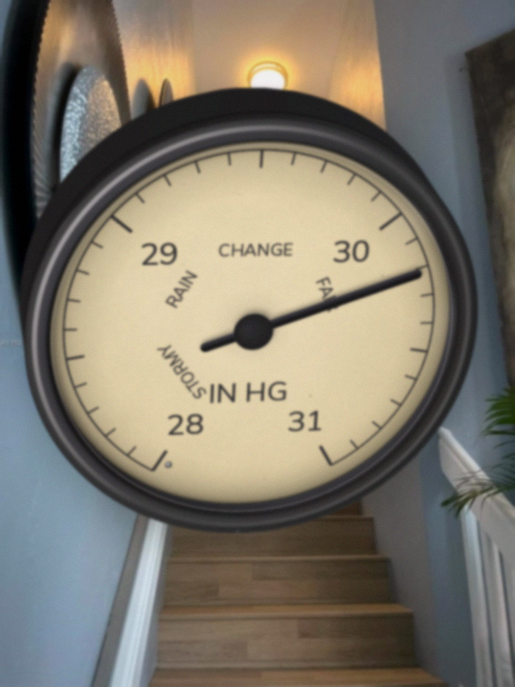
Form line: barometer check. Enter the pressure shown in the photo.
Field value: 30.2 inHg
